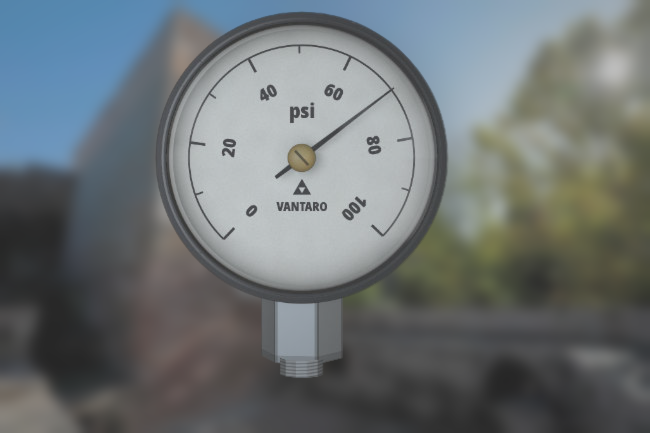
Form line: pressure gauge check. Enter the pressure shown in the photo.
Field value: 70 psi
